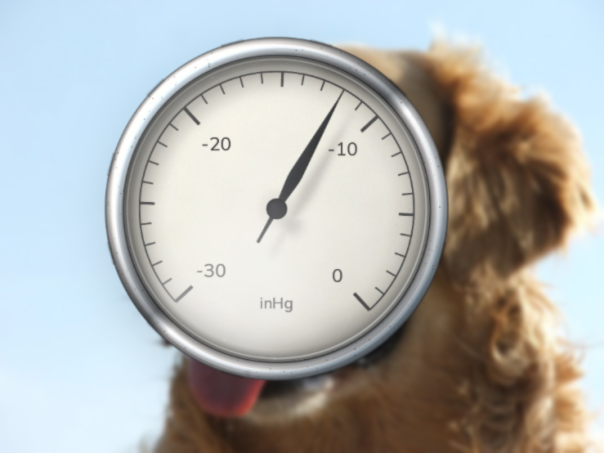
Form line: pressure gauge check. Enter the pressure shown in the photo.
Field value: -12 inHg
